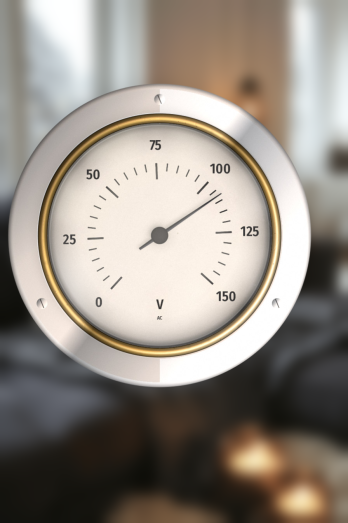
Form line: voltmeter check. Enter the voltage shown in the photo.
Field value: 107.5 V
